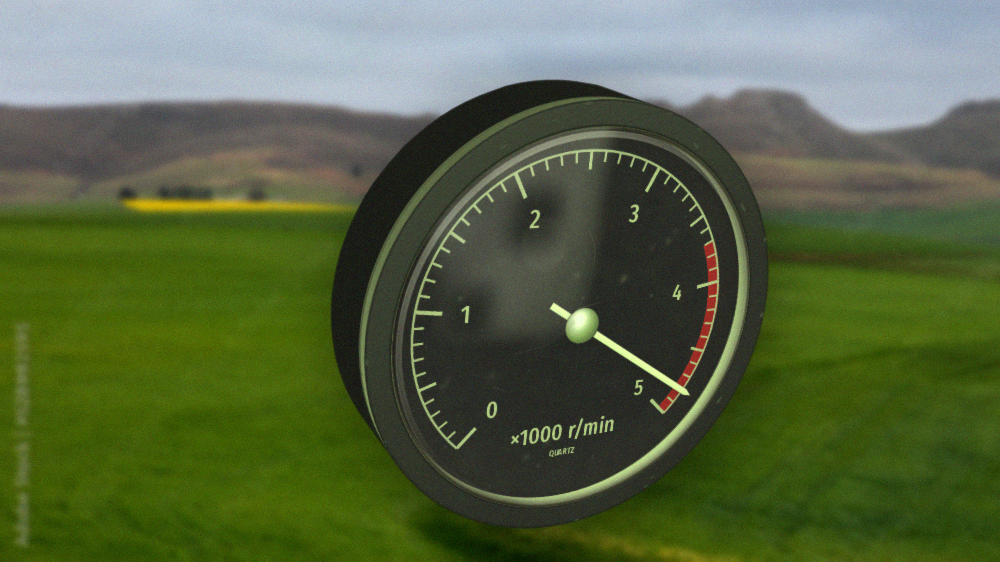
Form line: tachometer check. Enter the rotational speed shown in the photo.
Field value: 4800 rpm
